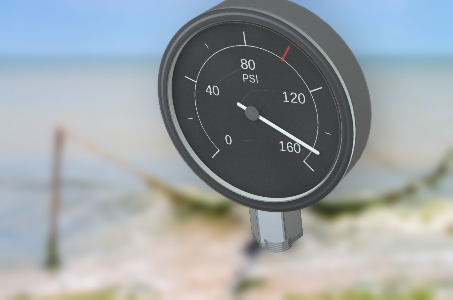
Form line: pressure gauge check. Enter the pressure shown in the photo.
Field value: 150 psi
